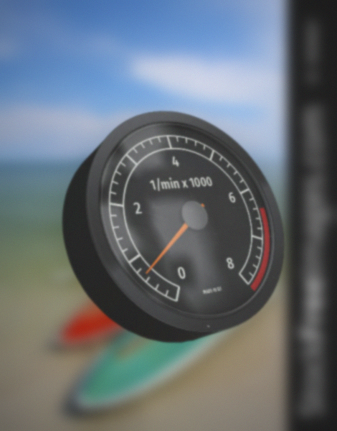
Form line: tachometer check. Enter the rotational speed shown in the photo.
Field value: 700 rpm
